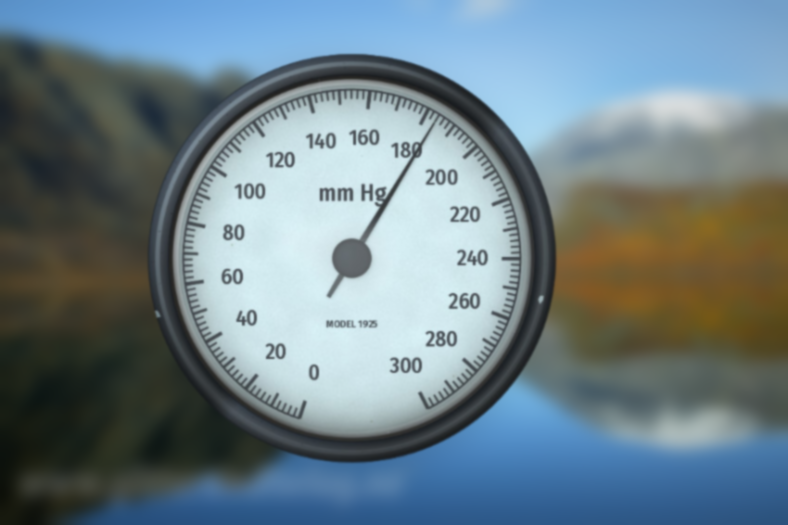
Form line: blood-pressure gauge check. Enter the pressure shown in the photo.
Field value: 184 mmHg
